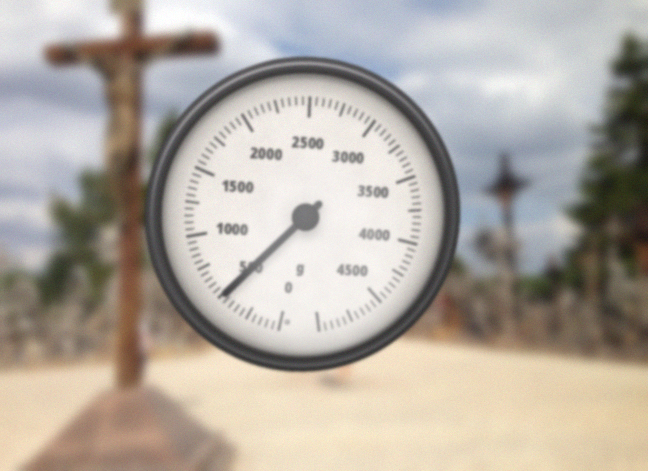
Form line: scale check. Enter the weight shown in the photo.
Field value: 500 g
